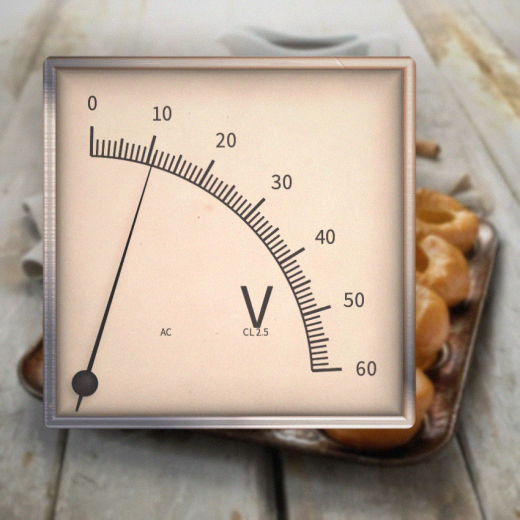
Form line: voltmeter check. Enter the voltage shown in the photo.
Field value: 11 V
